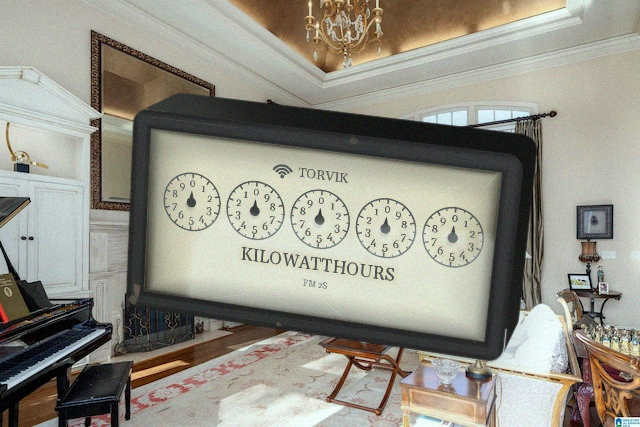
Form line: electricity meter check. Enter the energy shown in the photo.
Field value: 0 kWh
